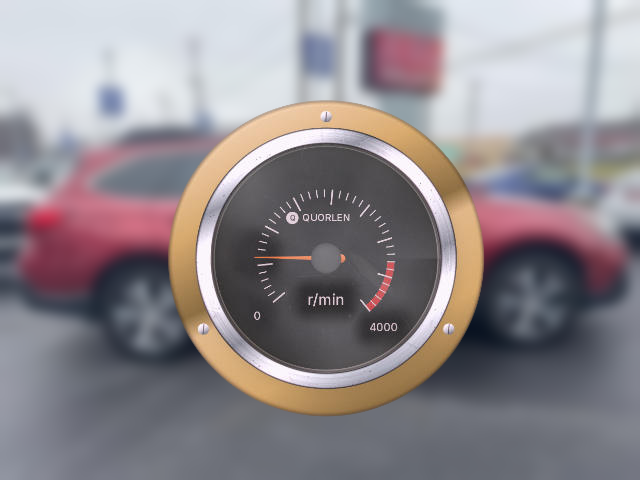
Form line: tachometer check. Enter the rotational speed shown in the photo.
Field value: 600 rpm
